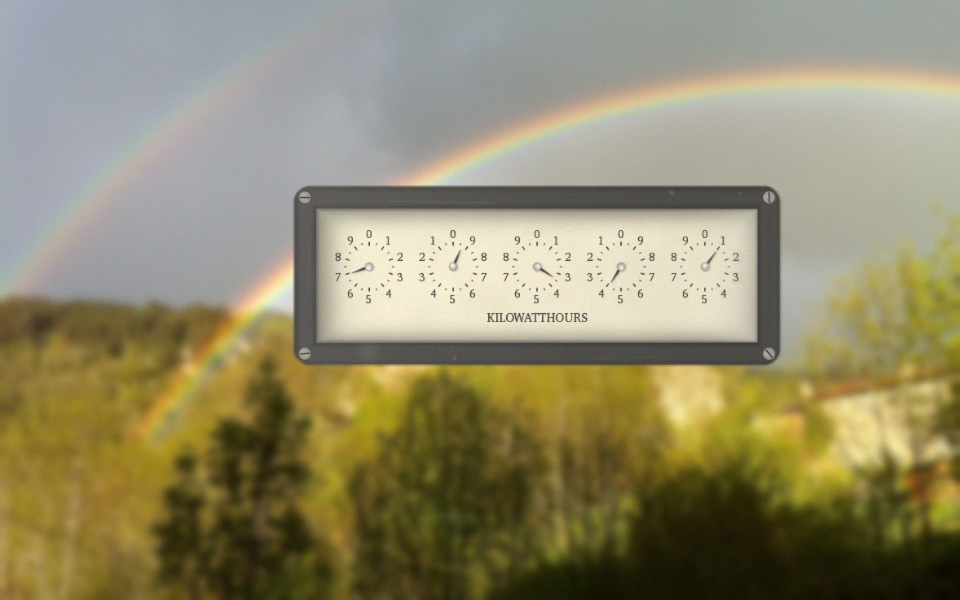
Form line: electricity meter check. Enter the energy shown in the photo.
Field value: 69341 kWh
